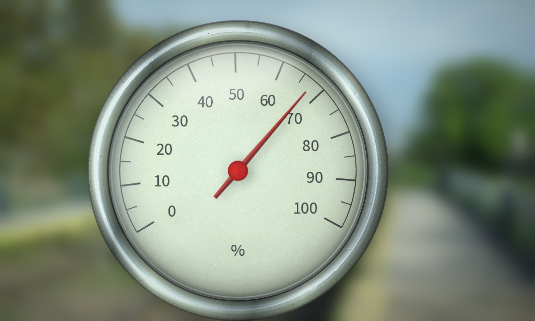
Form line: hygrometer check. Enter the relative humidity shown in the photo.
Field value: 67.5 %
